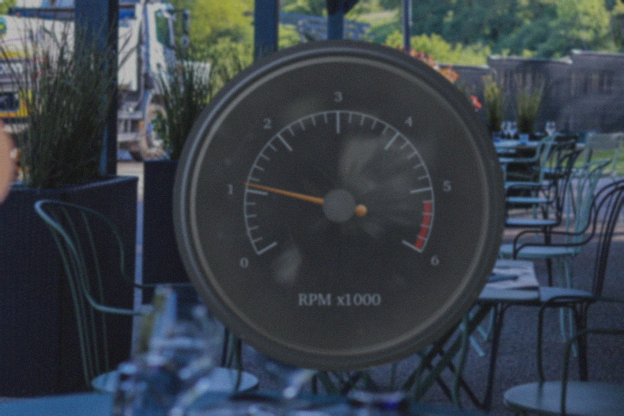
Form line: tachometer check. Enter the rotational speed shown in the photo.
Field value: 1100 rpm
